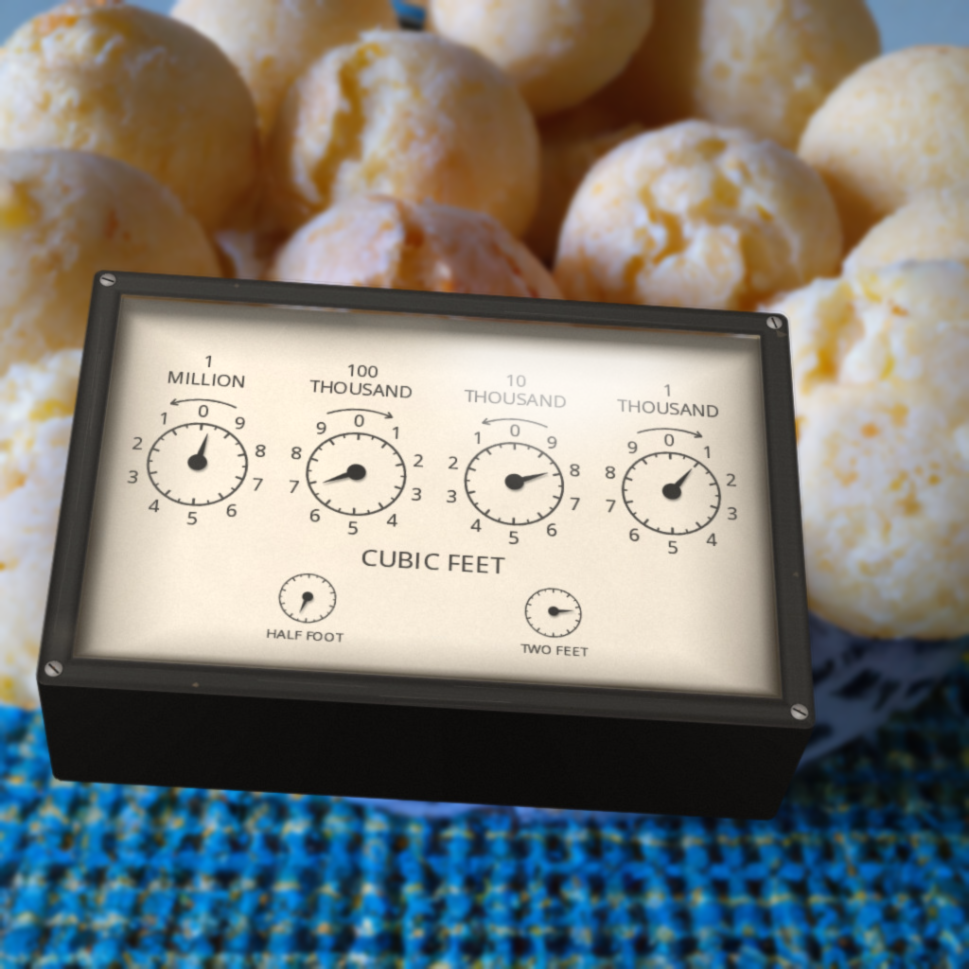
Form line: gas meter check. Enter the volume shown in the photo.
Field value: 968100 ft³
